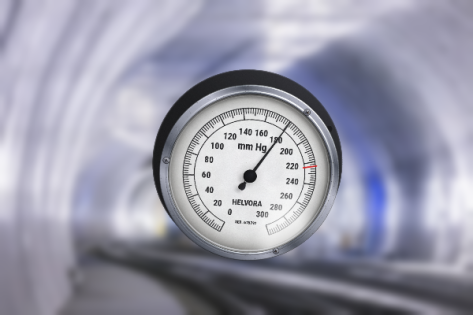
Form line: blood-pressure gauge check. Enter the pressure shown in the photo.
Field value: 180 mmHg
